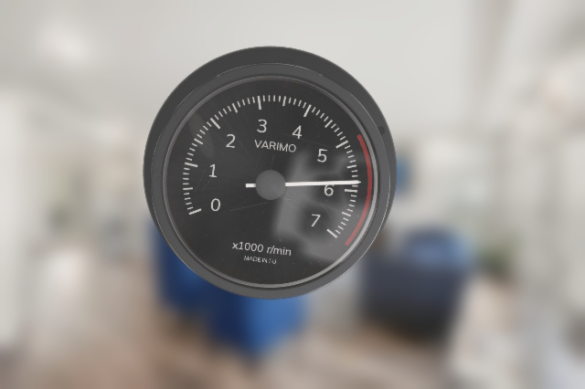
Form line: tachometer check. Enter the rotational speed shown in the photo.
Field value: 5800 rpm
